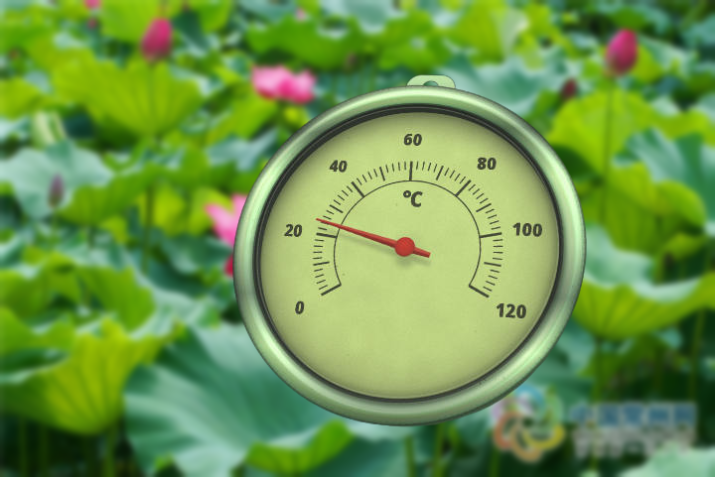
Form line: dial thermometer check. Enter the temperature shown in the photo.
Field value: 24 °C
